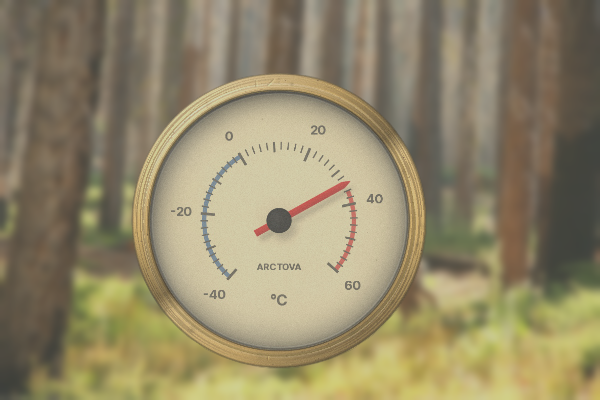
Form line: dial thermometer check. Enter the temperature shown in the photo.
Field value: 34 °C
